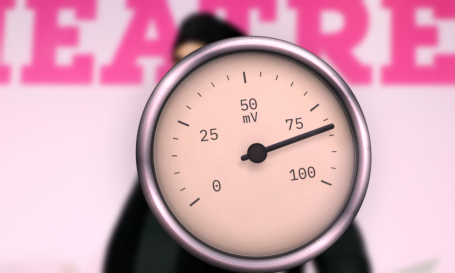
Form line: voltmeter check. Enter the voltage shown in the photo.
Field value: 82.5 mV
